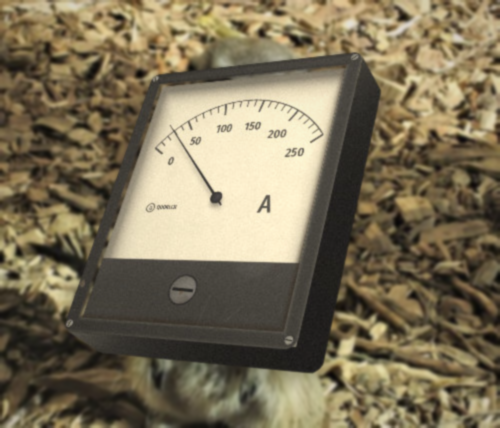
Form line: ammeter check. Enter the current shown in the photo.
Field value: 30 A
